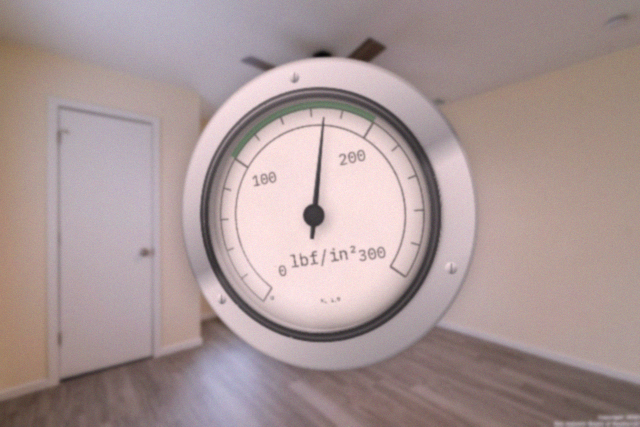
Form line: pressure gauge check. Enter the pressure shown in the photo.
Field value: 170 psi
